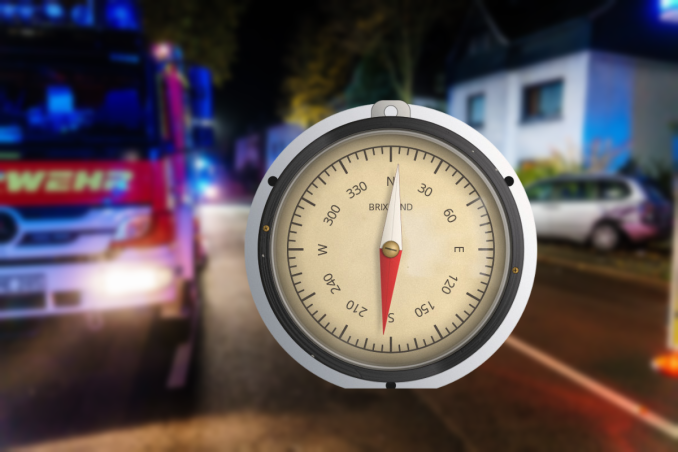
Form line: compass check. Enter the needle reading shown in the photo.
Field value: 185 °
